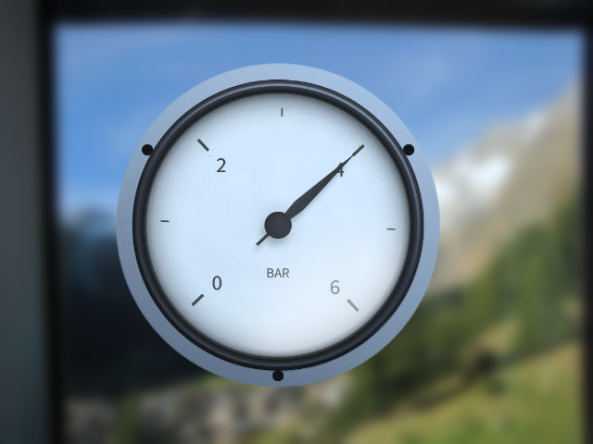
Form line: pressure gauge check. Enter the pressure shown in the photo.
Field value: 4 bar
